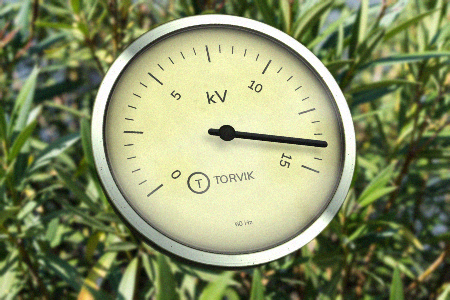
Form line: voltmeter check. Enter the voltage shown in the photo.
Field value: 14 kV
